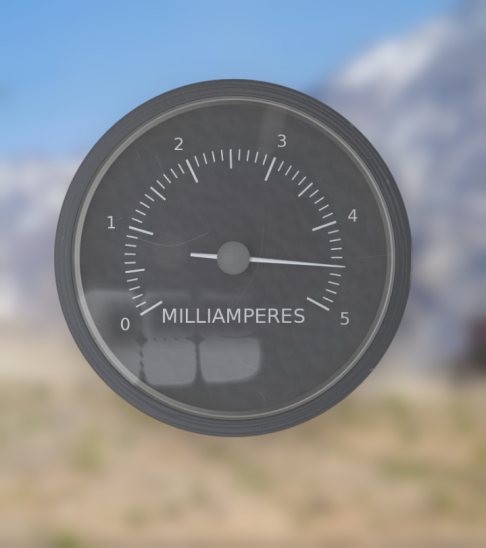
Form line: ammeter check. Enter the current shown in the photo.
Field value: 4.5 mA
